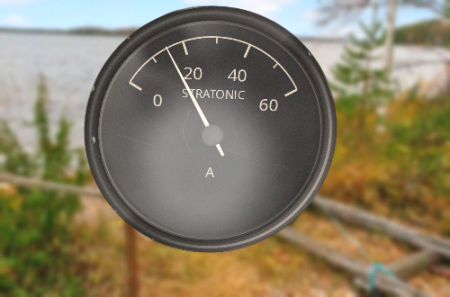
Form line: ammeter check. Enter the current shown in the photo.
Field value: 15 A
